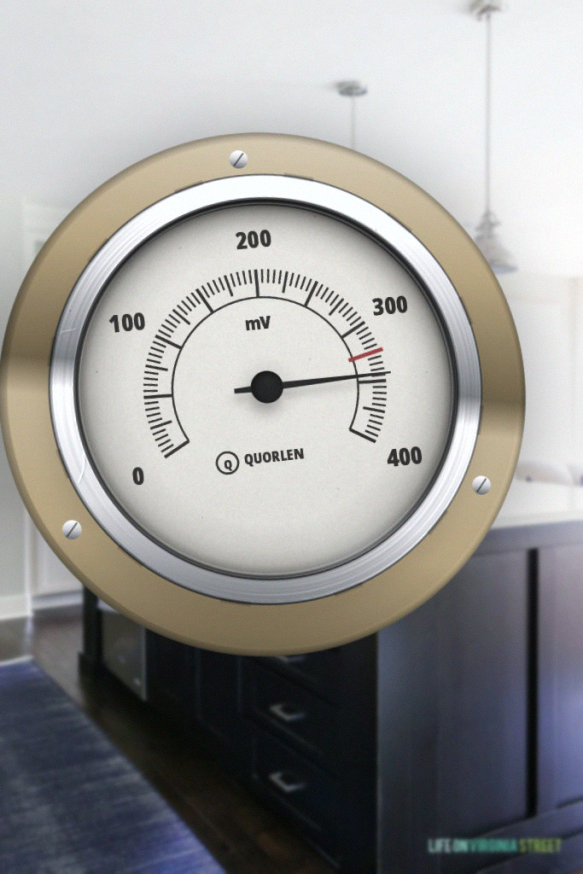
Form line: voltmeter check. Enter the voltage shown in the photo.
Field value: 345 mV
